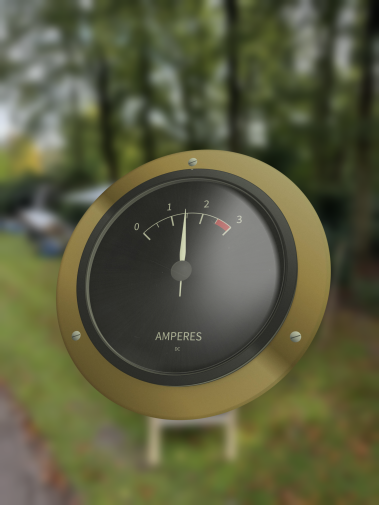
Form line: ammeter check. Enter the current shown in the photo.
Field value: 1.5 A
